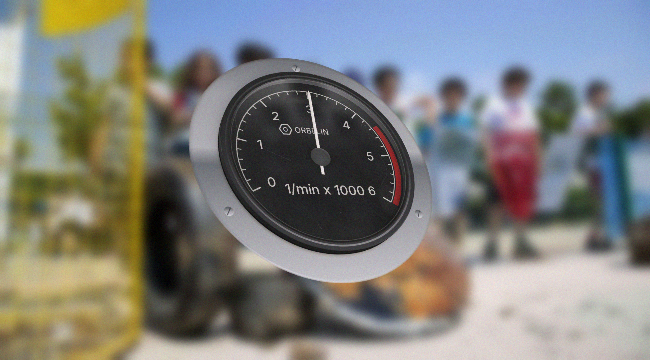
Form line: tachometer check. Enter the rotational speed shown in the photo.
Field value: 3000 rpm
